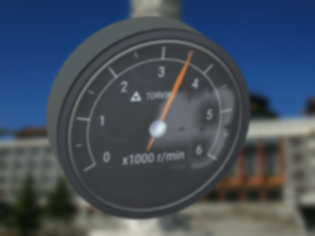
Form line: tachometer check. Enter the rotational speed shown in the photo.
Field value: 3500 rpm
